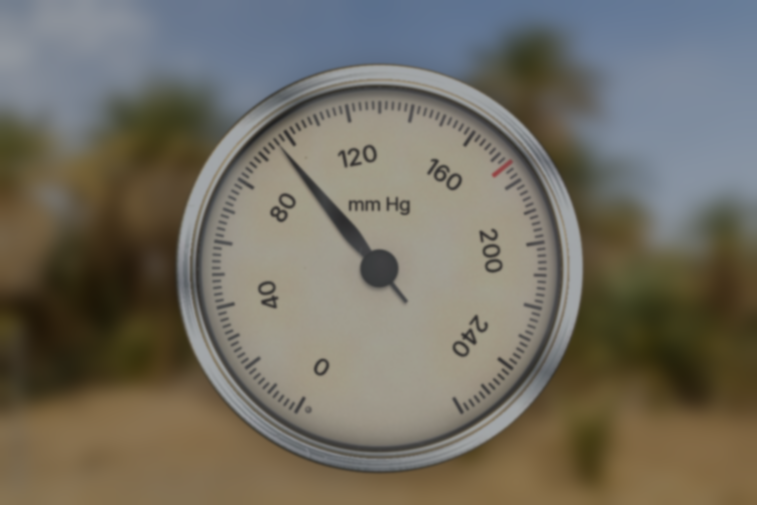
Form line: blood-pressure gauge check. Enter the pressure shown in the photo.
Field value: 96 mmHg
